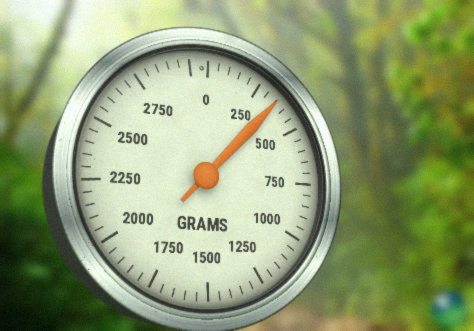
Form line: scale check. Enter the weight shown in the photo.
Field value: 350 g
